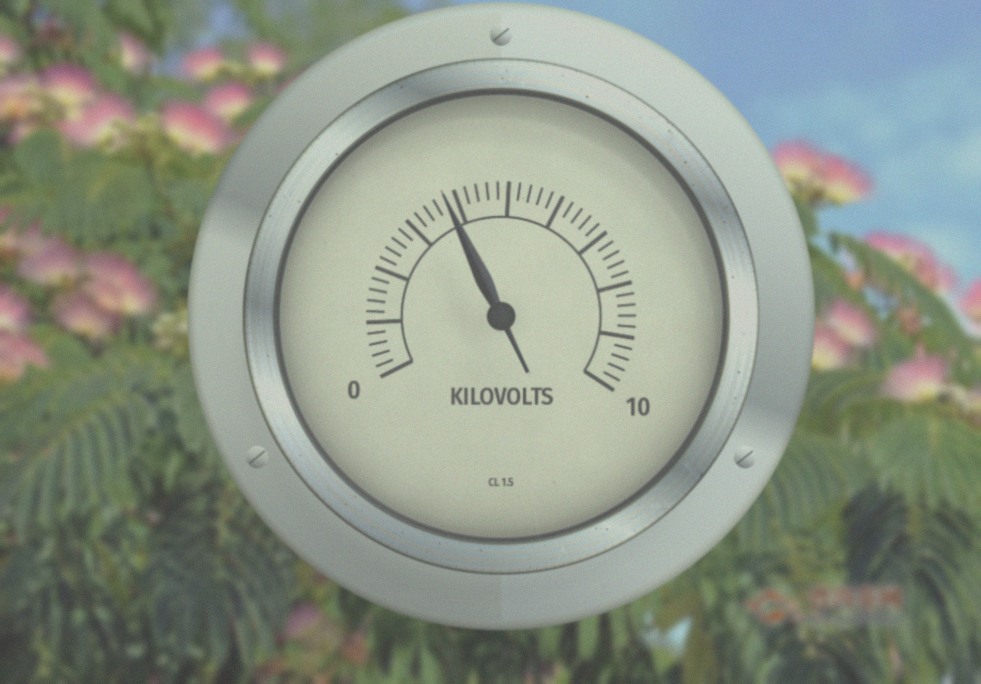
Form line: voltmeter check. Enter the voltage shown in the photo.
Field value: 3.8 kV
